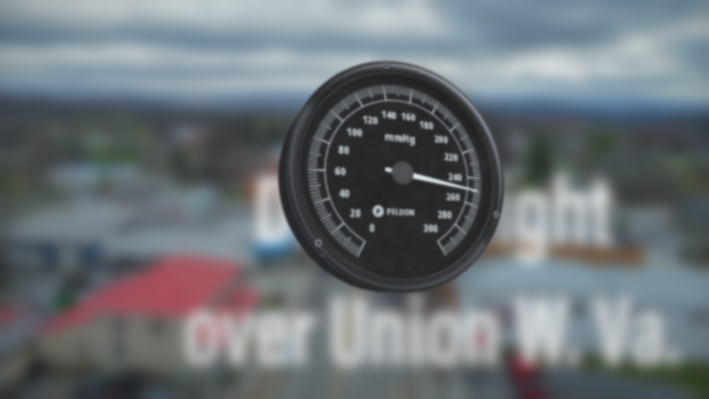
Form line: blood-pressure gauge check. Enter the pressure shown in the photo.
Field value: 250 mmHg
